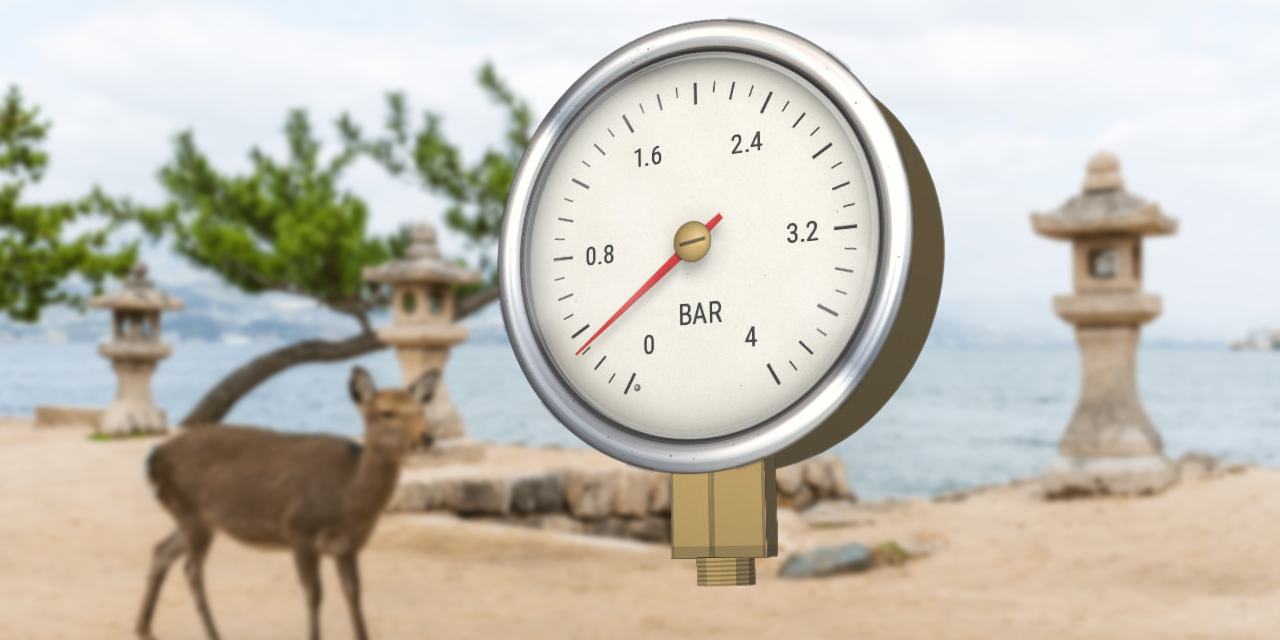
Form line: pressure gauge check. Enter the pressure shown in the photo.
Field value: 0.3 bar
